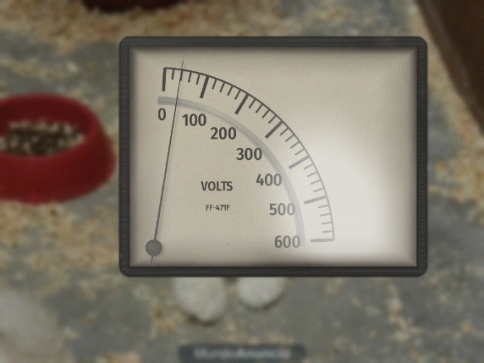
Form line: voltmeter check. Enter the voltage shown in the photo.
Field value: 40 V
